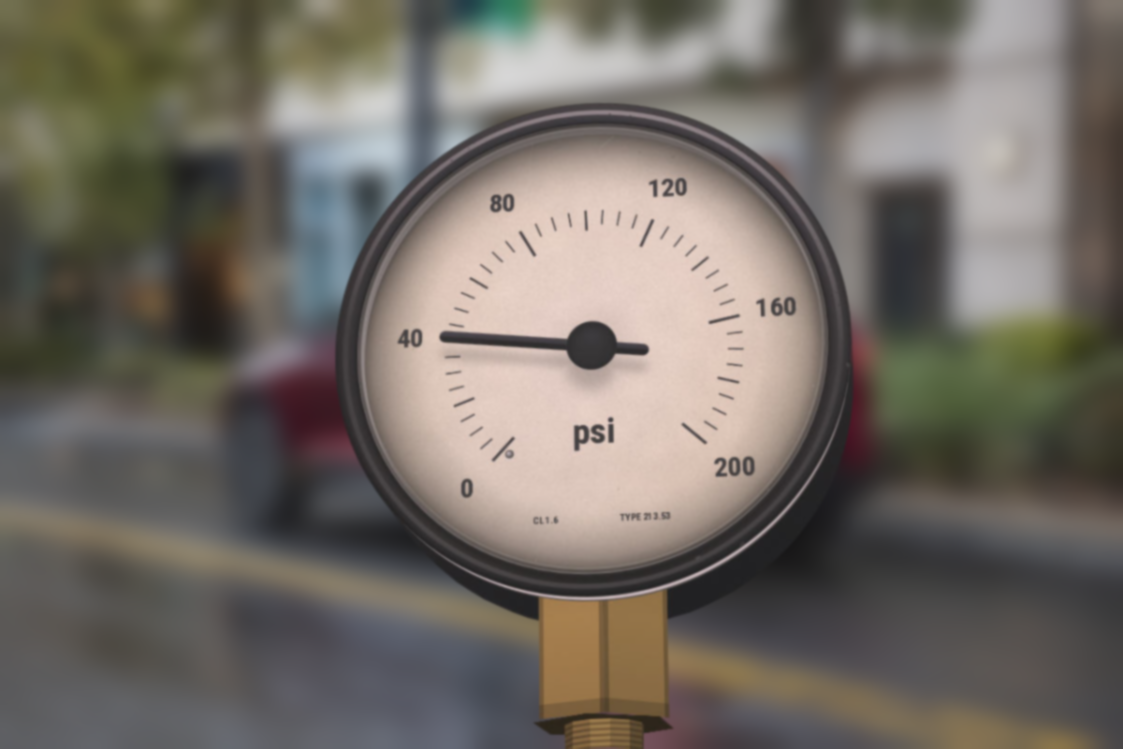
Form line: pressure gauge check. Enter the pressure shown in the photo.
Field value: 40 psi
